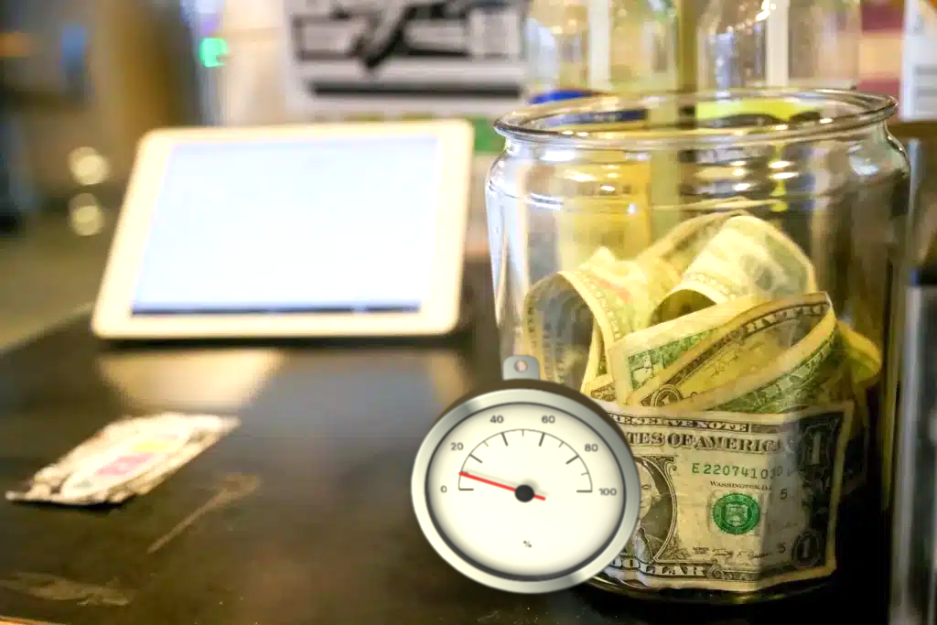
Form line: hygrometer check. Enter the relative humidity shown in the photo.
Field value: 10 %
